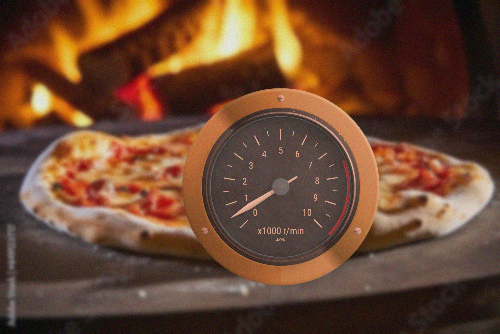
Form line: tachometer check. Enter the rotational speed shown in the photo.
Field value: 500 rpm
